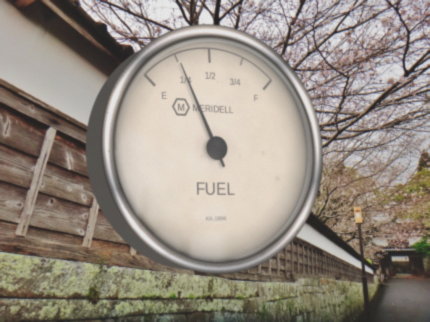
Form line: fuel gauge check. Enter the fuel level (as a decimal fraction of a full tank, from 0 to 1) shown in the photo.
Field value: 0.25
